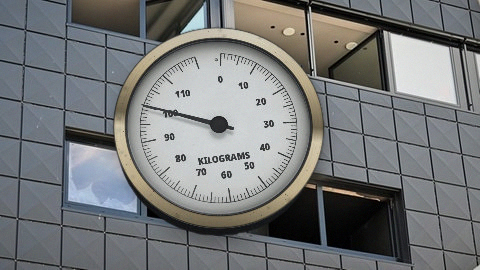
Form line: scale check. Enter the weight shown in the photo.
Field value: 100 kg
